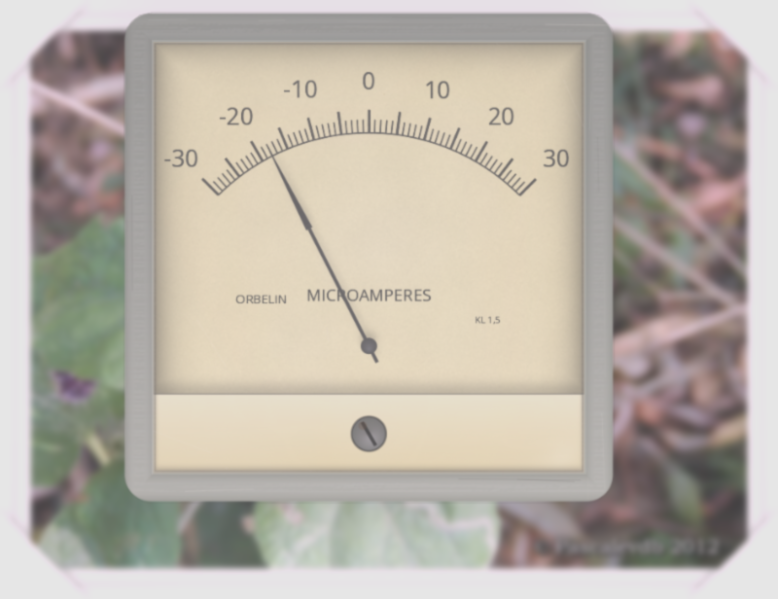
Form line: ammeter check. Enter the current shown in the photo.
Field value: -18 µA
